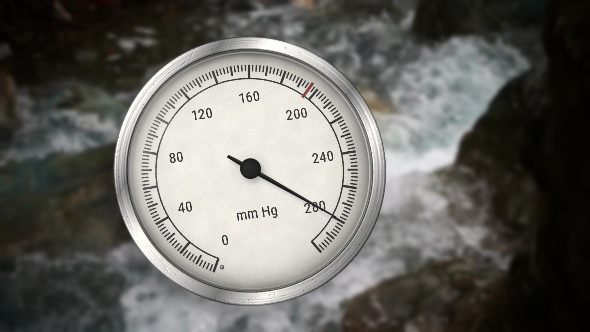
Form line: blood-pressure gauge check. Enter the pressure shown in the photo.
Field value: 280 mmHg
